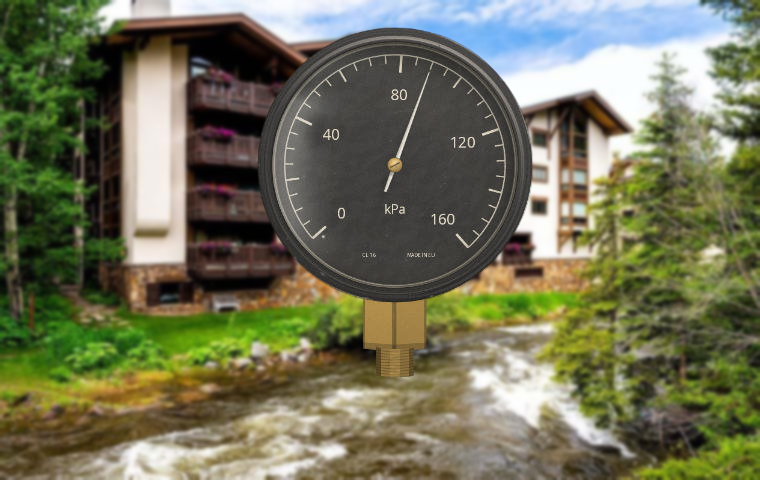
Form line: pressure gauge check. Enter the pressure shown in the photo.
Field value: 90 kPa
